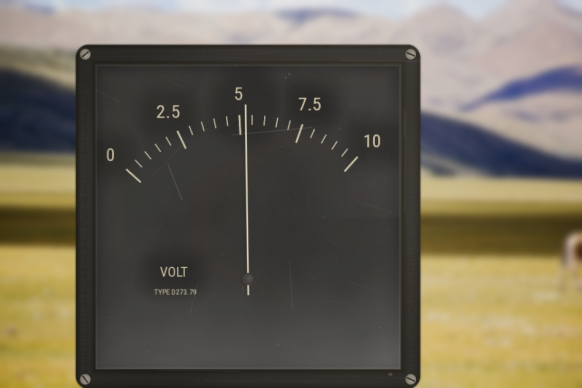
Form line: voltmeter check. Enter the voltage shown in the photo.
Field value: 5.25 V
